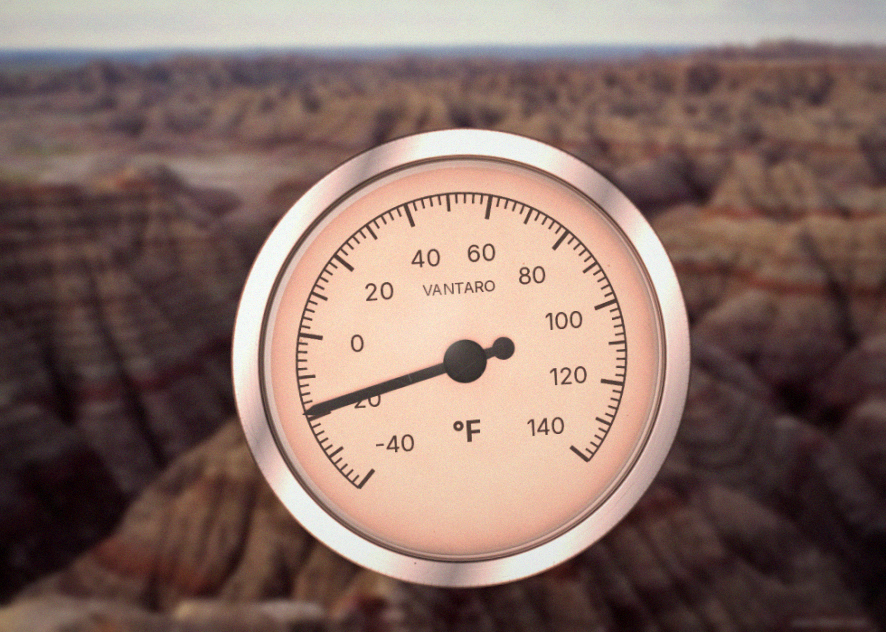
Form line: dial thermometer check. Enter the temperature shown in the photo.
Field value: -18 °F
